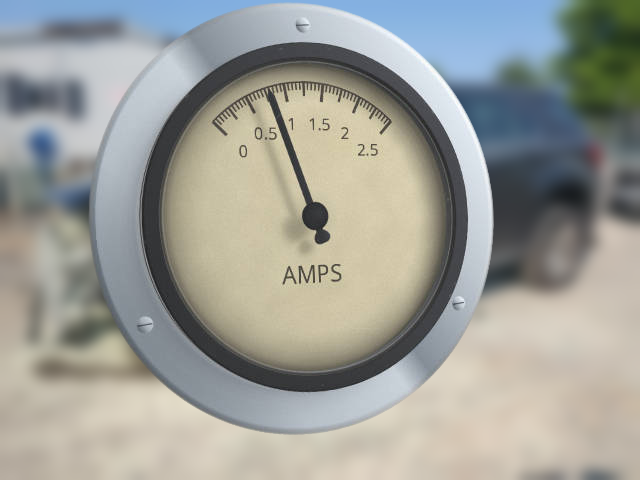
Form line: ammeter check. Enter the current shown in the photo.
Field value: 0.75 A
